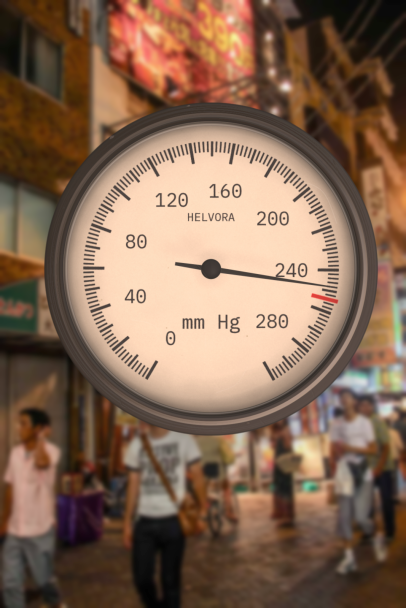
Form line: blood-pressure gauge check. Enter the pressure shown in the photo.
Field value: 248 mmHg
